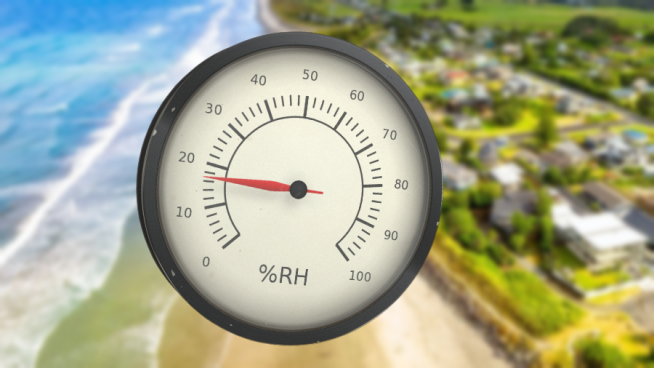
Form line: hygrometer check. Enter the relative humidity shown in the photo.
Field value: 17 %
